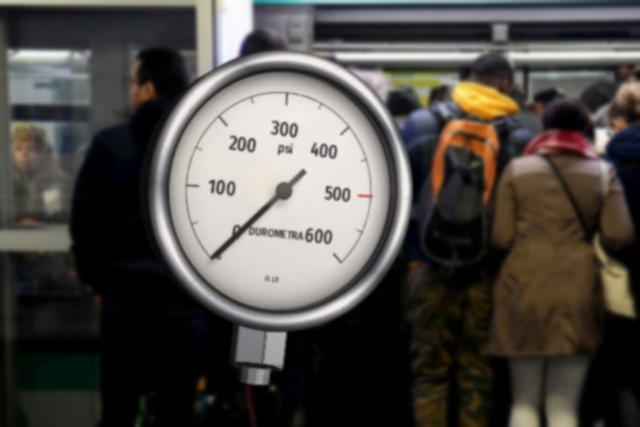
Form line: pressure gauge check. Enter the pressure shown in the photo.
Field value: 0 psi
